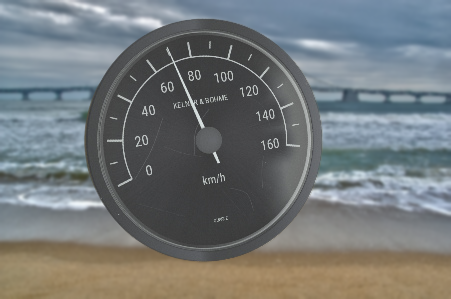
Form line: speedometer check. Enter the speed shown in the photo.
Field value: 70 km/h
